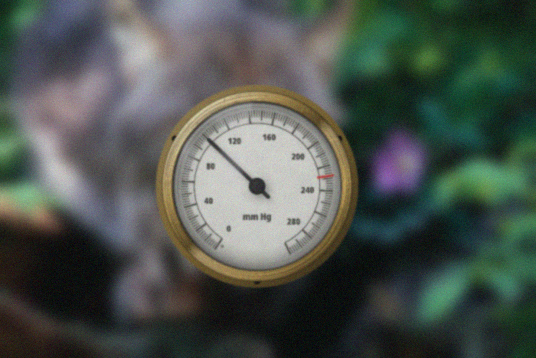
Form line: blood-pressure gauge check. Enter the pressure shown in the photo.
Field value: 100 mmHg
